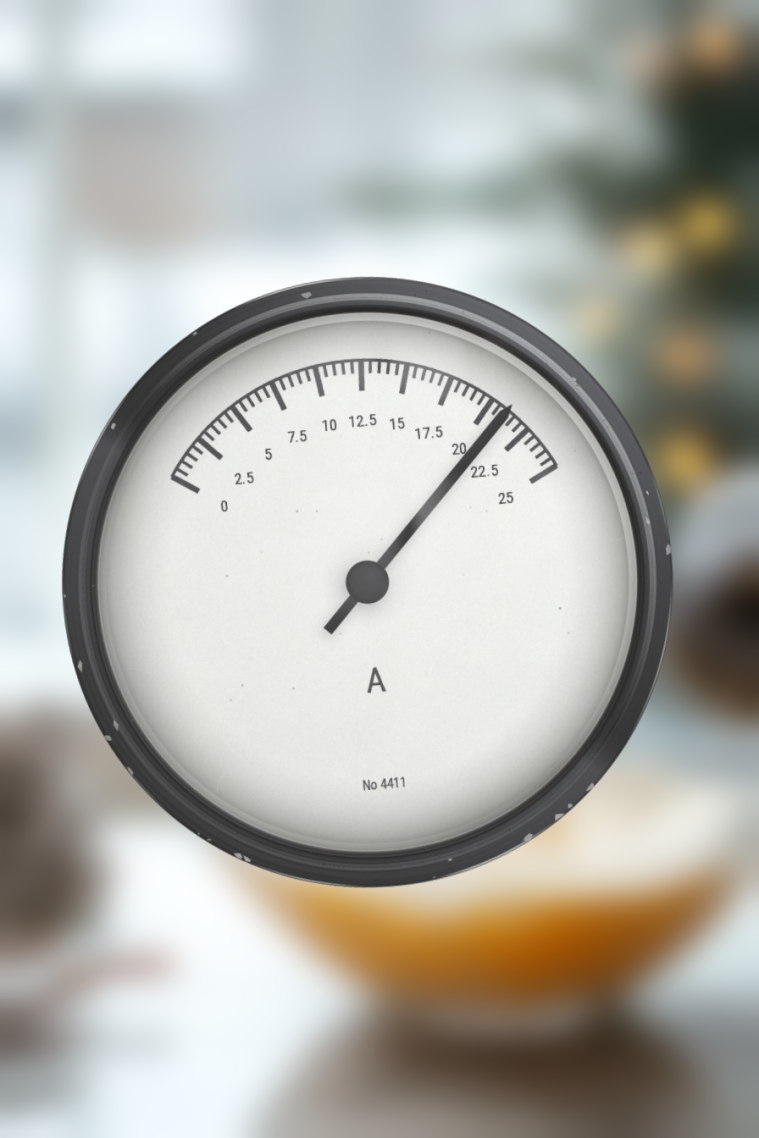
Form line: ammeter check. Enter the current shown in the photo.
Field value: 21 A
